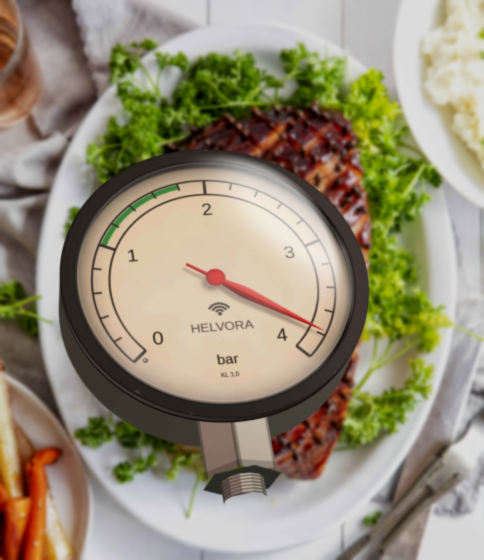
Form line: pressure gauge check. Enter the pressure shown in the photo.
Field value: 3.8 bar
